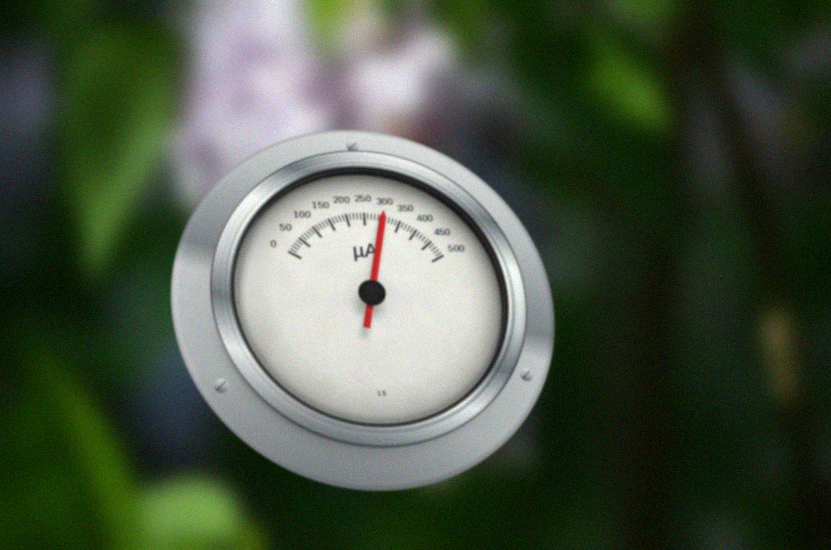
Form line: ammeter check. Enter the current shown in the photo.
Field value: 300 µA
